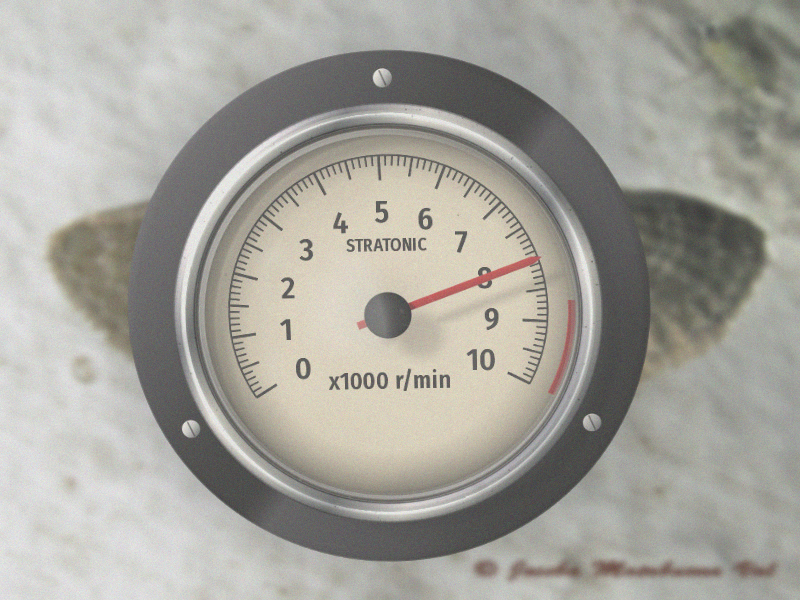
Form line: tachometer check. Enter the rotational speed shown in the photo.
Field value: 8000 rpm
